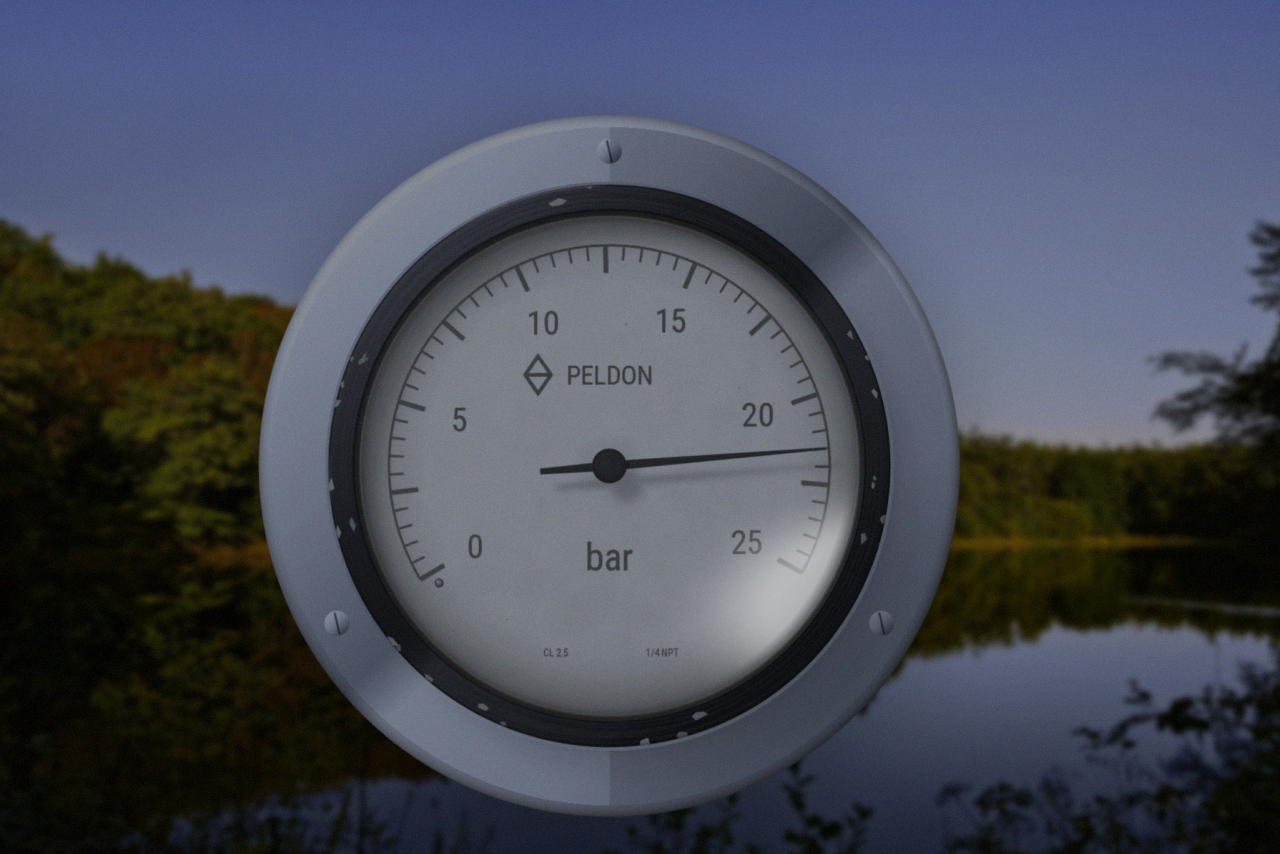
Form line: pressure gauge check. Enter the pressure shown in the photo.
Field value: 21.5 bar
